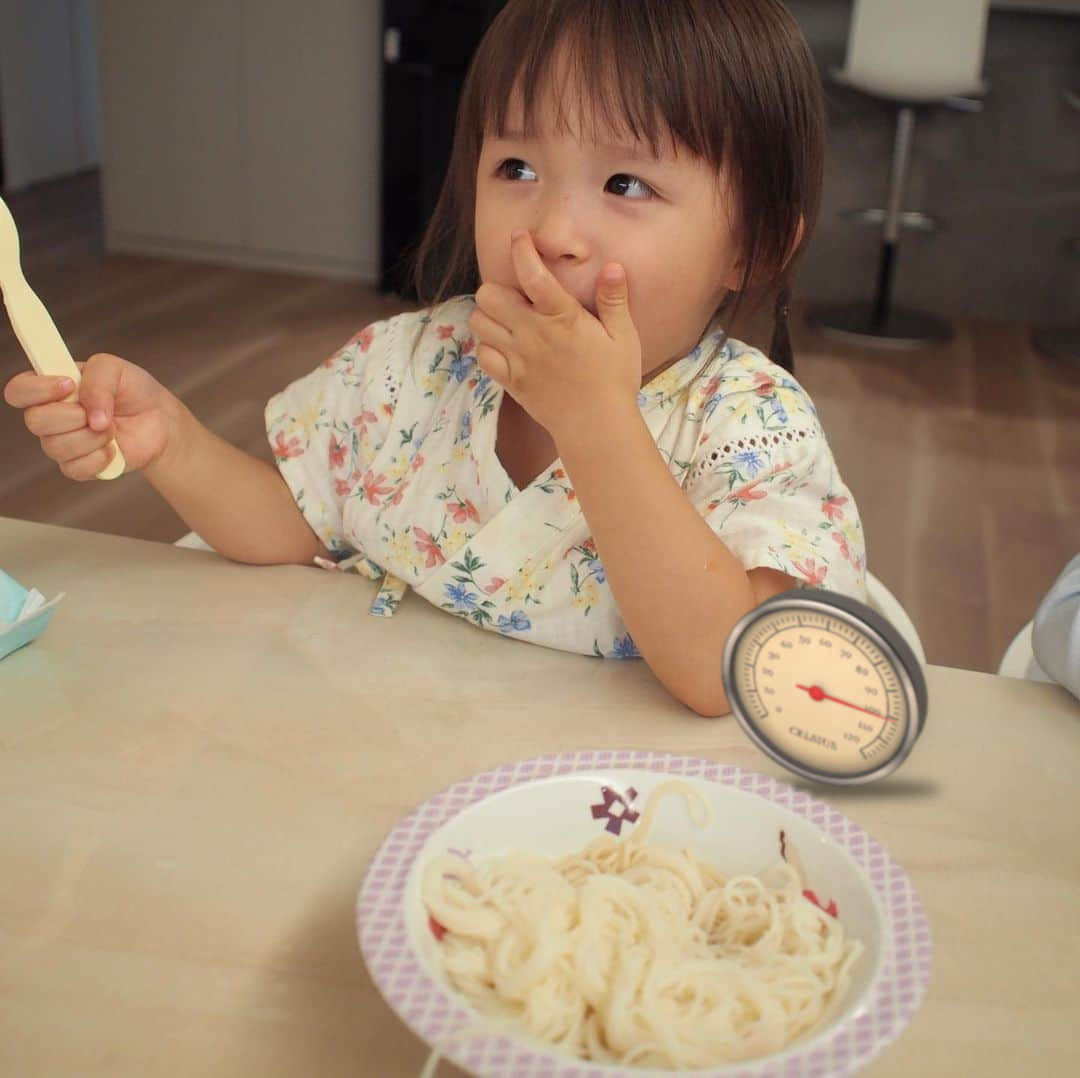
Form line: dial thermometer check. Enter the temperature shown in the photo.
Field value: 100 °C
